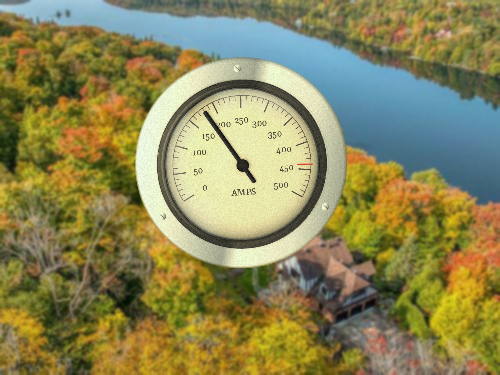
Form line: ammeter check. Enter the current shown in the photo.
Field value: 180 A
